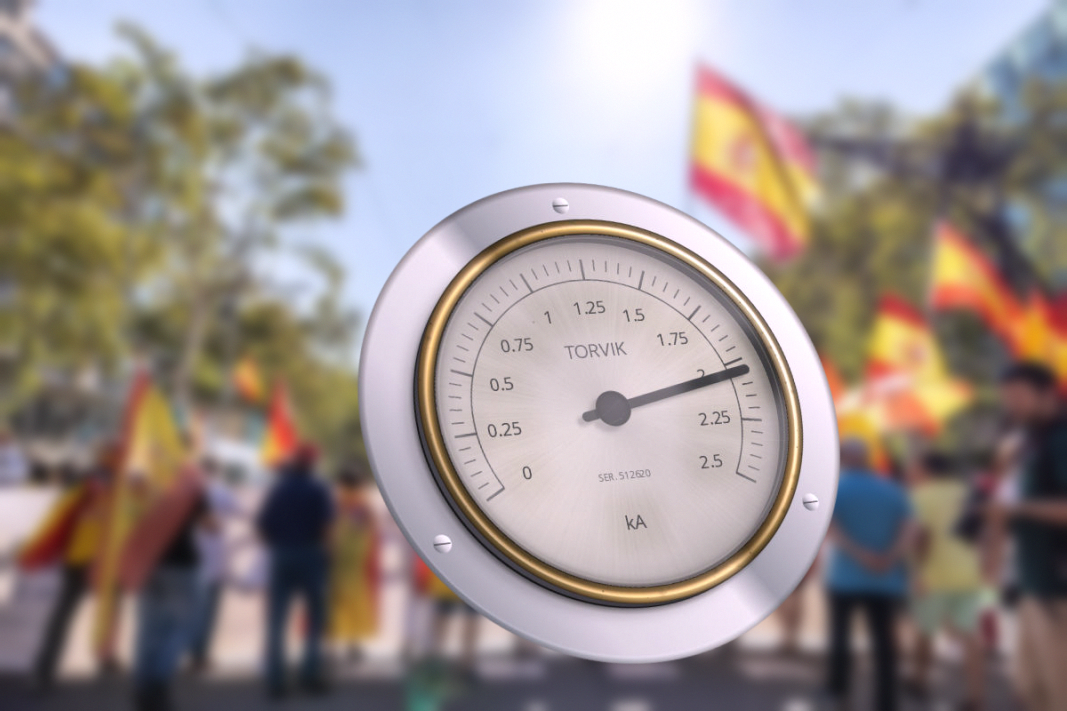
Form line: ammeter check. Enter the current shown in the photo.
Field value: 2.05 kA
